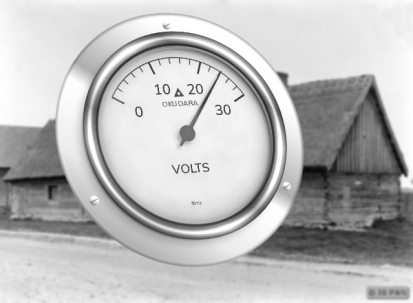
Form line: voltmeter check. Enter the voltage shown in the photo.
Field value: 24 V
